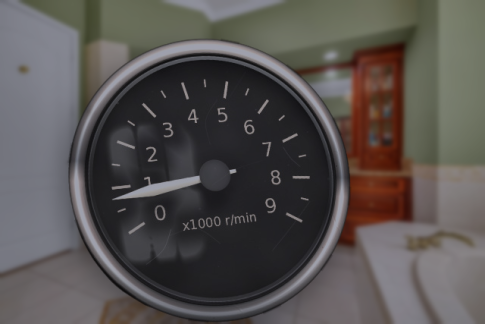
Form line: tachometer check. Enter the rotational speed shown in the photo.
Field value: 750 rpm
